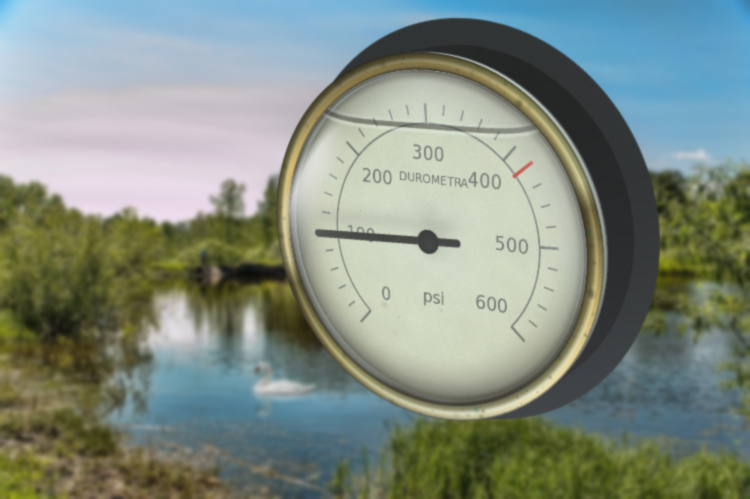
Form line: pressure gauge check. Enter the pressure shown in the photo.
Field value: 100 psi
